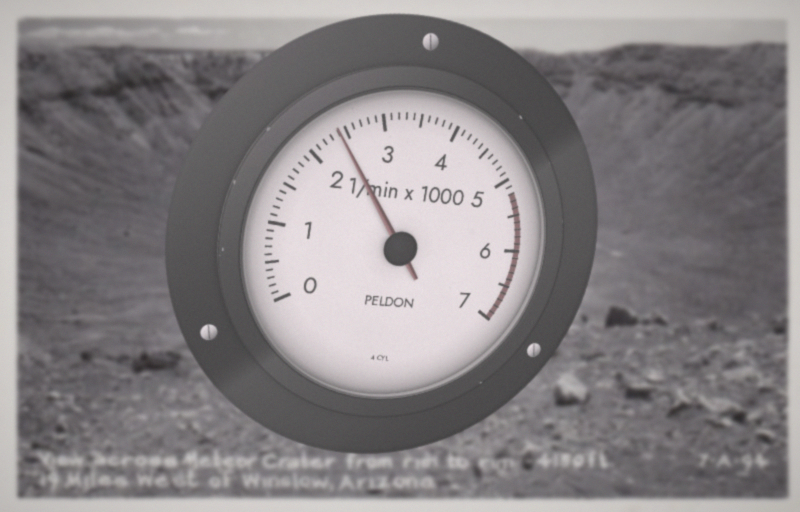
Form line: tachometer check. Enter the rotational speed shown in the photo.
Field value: 2400 rpm
